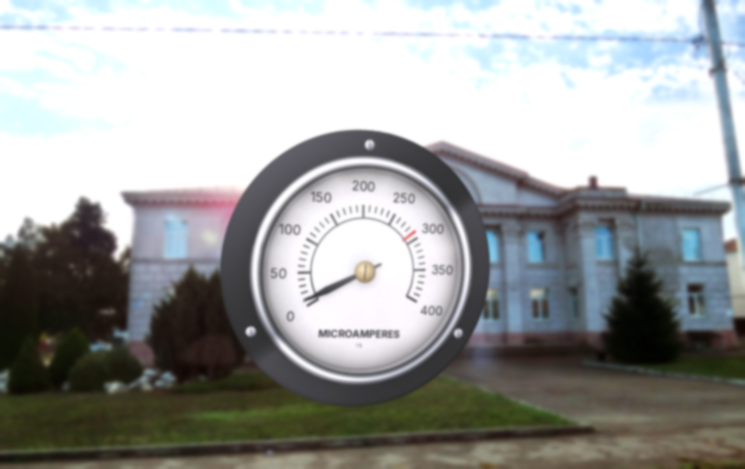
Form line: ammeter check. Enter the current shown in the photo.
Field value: 10 µA
